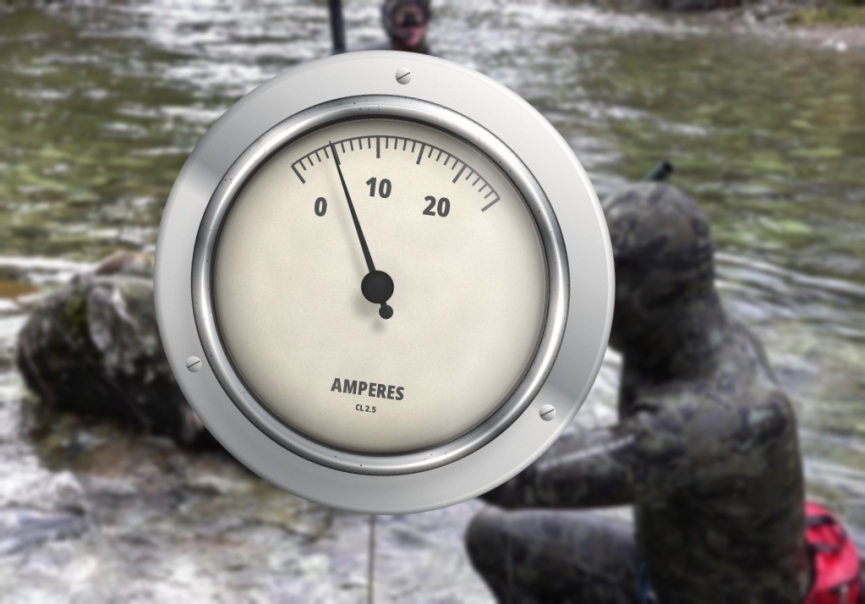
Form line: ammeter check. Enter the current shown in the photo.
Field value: 5 A
